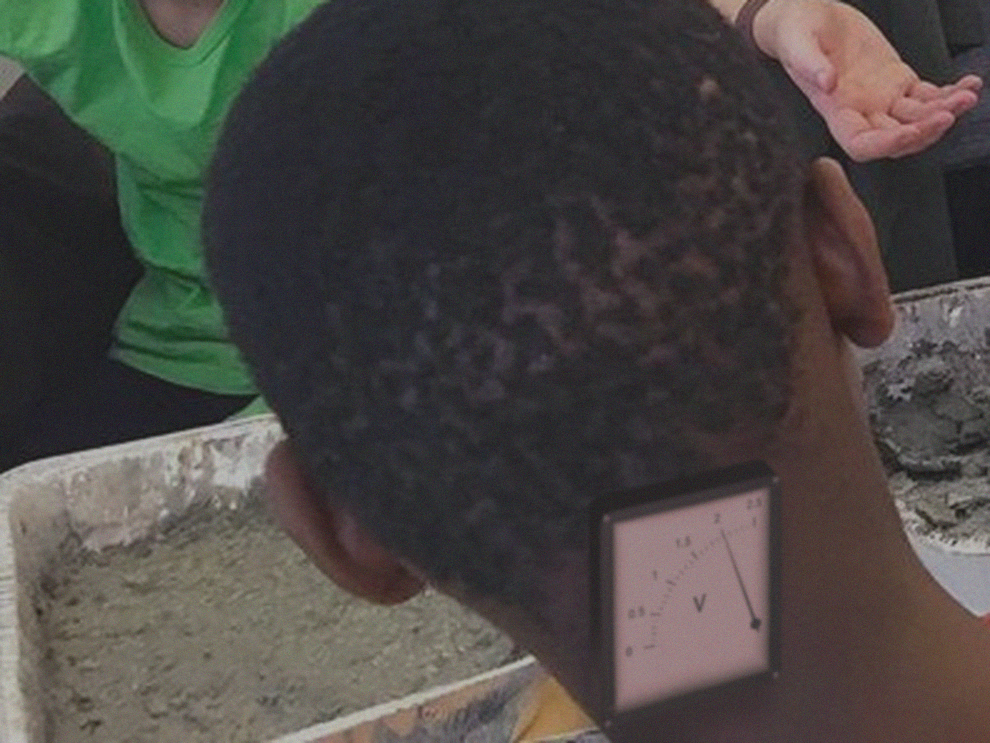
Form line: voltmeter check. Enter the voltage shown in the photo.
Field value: 2 V
